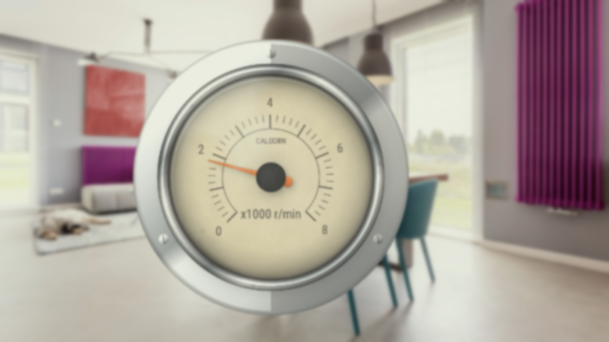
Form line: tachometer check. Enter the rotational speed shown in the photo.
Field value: 1800 rpm
